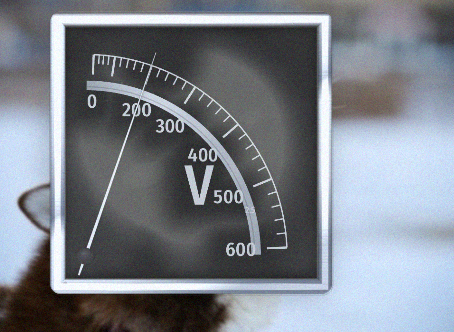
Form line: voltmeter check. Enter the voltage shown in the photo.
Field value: 200 V
